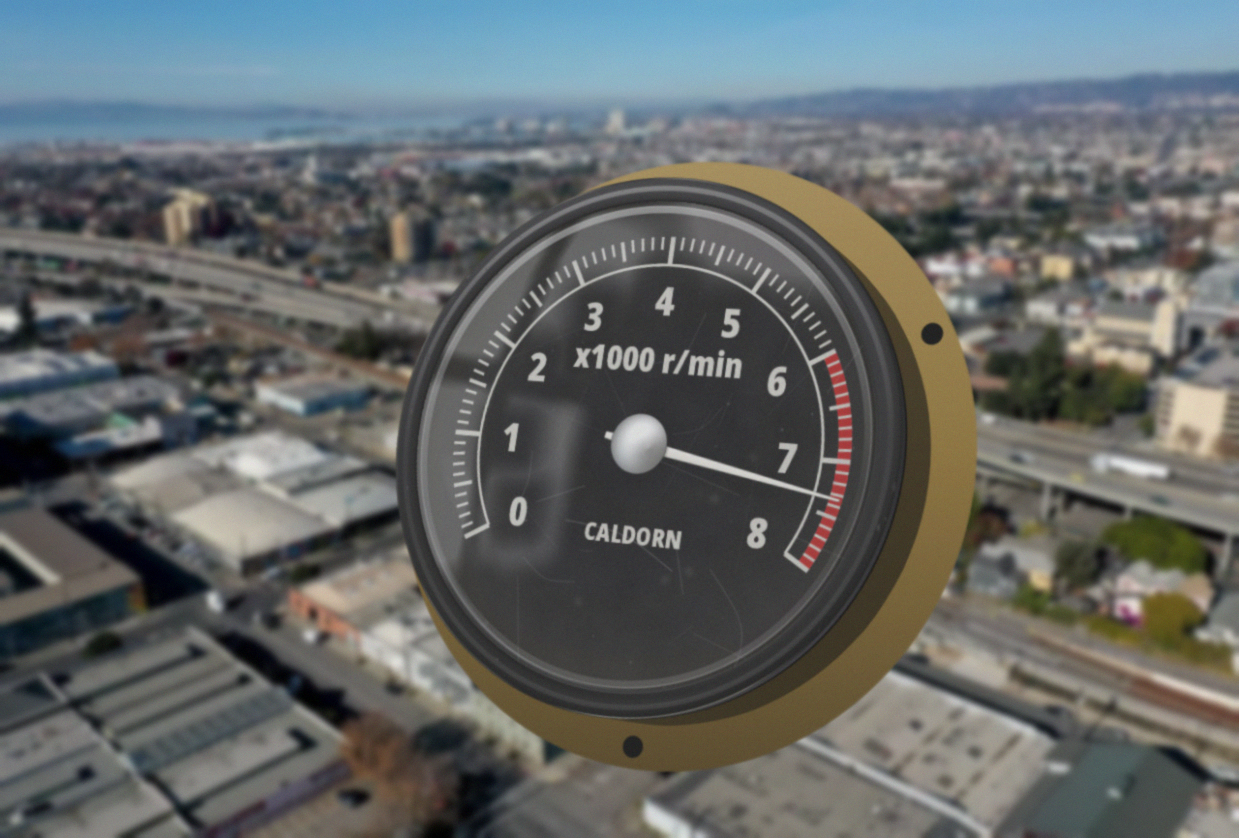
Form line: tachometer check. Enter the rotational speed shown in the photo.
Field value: 7350 rpm
